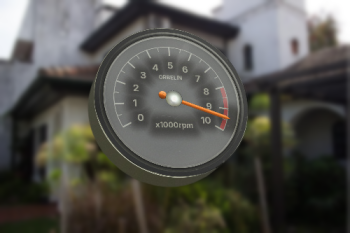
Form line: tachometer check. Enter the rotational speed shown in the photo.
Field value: 9500 rpm
